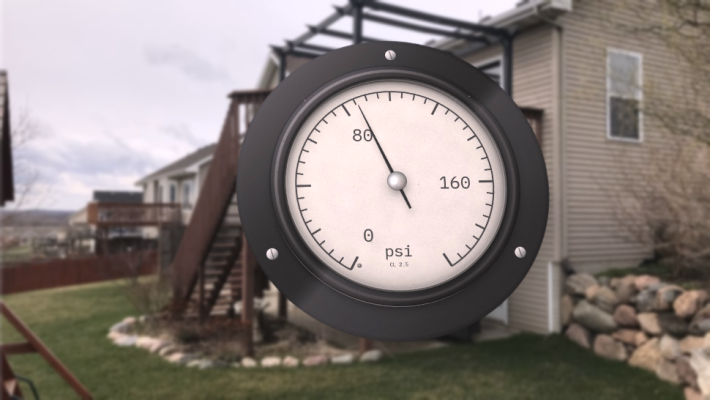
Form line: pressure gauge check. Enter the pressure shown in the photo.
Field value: 85 psi
